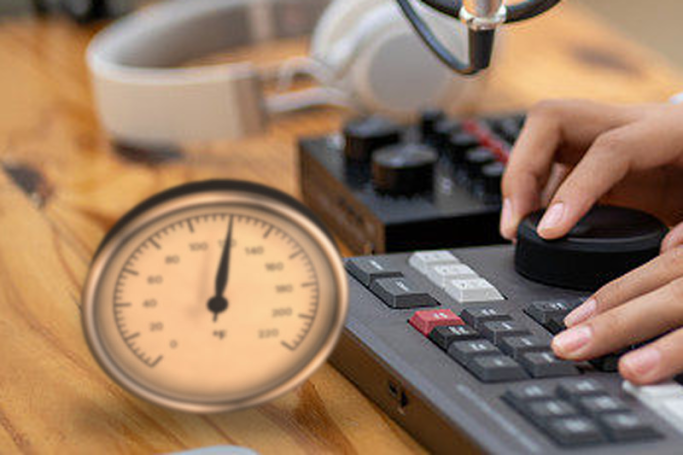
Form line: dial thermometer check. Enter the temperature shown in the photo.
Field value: 120 °F
